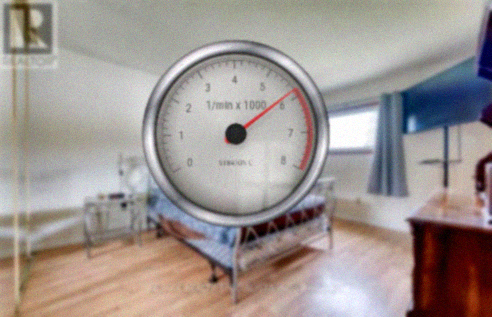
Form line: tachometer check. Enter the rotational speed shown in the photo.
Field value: 5800 rpm
